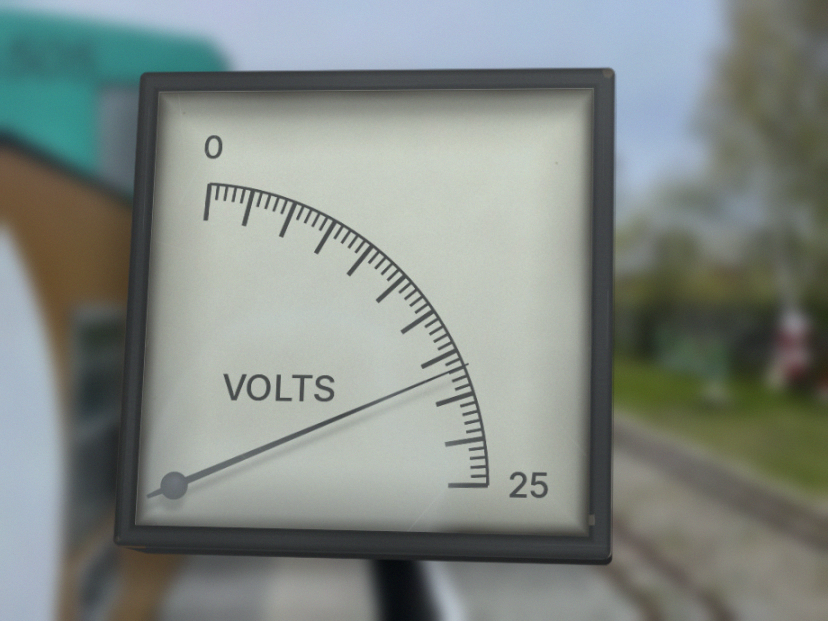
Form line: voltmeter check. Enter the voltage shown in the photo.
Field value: 18.5 V
